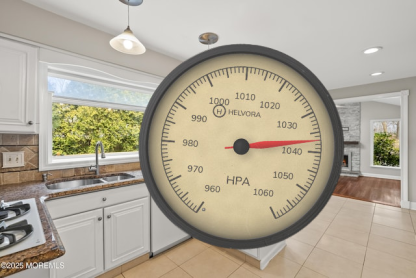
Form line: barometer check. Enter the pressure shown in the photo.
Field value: 1037 hPa
